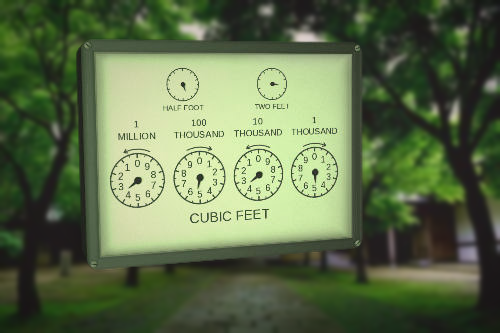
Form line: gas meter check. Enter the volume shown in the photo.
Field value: 353500 ft³
